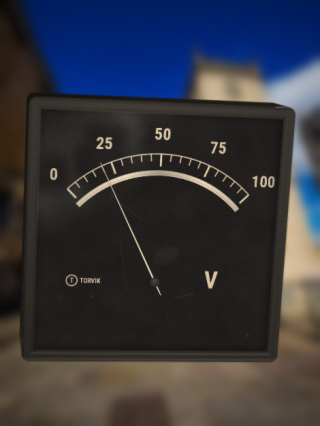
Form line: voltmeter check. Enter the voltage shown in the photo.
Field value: 20 V
